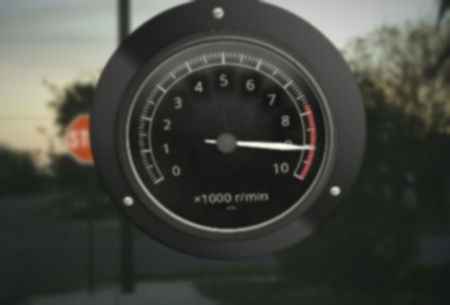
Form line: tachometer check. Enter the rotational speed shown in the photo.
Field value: 9000 rpm
